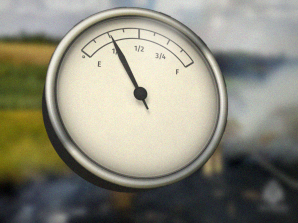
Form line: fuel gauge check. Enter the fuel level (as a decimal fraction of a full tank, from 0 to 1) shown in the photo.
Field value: 0.25
